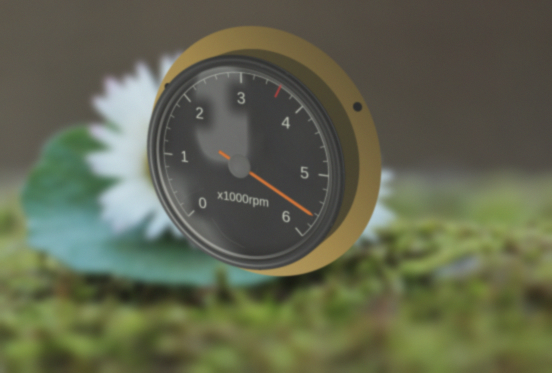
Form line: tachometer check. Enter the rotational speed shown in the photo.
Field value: 5600 rpm
